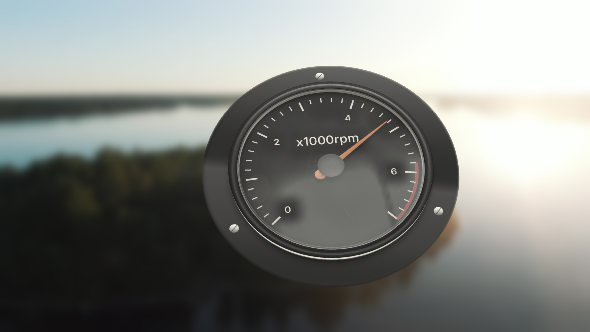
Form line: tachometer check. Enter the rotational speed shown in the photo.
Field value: 4800 rpm
